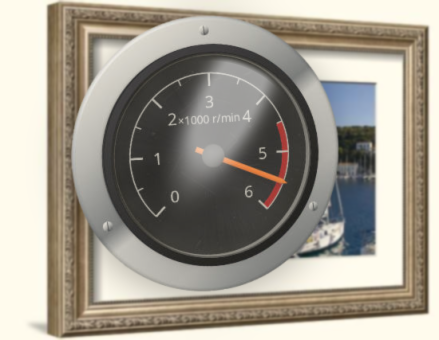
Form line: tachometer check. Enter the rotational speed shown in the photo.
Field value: 5500 rpm
